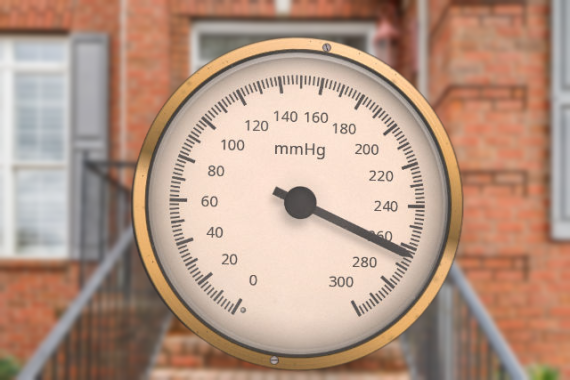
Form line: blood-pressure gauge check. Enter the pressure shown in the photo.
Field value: 264 mmHg
